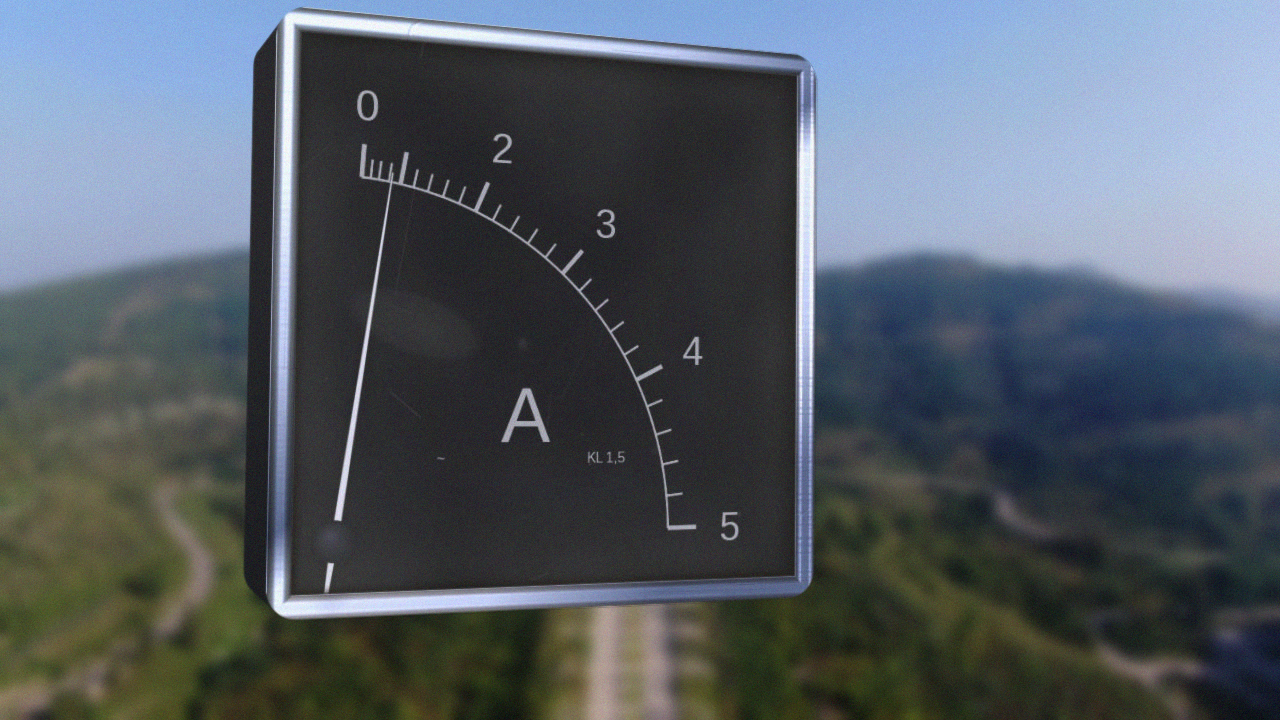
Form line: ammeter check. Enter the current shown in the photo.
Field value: 0.8 A
